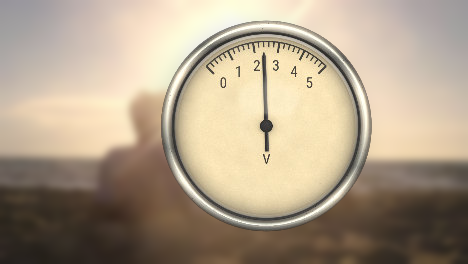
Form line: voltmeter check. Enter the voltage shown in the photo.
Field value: 2.4 V
